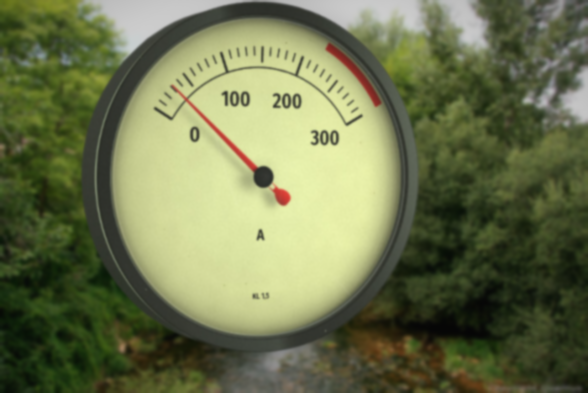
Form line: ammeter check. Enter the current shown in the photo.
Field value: 30 A
